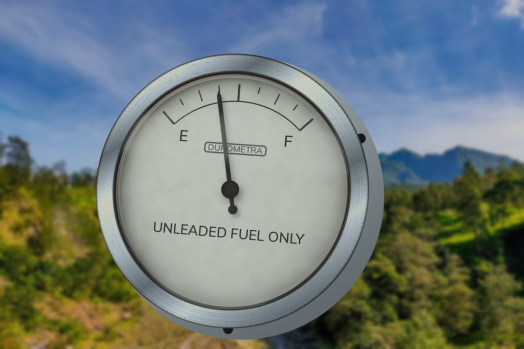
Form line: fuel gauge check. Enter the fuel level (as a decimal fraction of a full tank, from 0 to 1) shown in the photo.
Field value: 0.375
